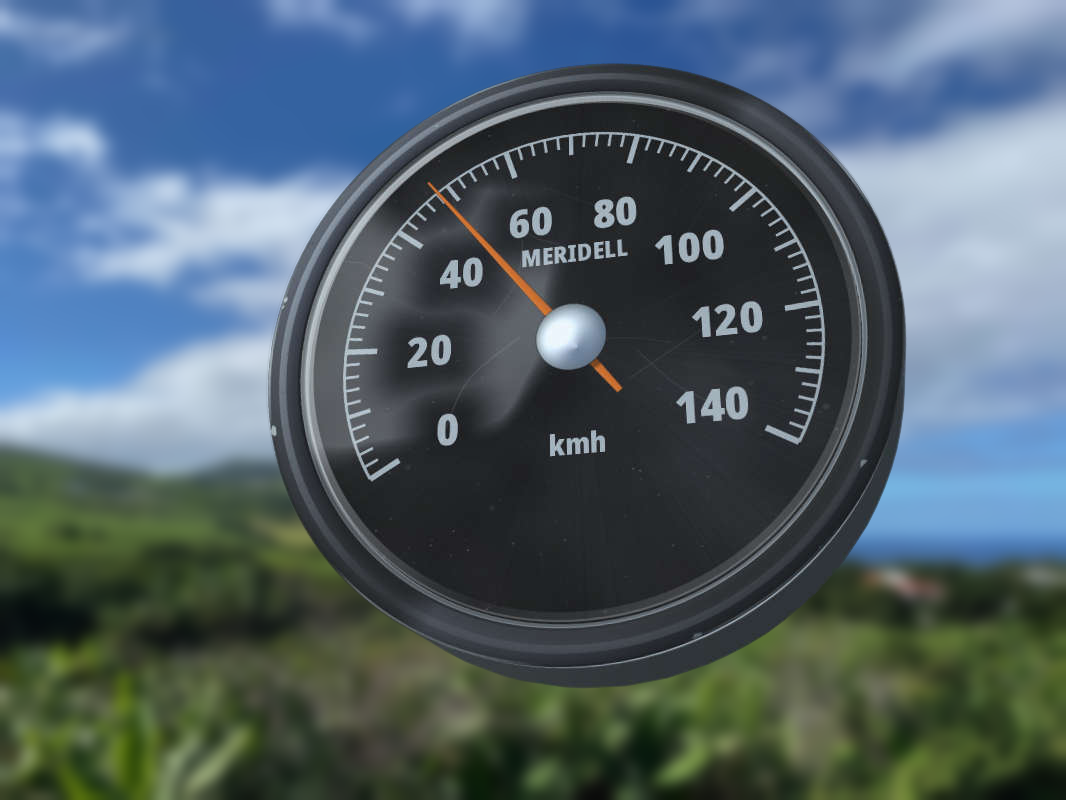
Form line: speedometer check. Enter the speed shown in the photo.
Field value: 48 km/h
